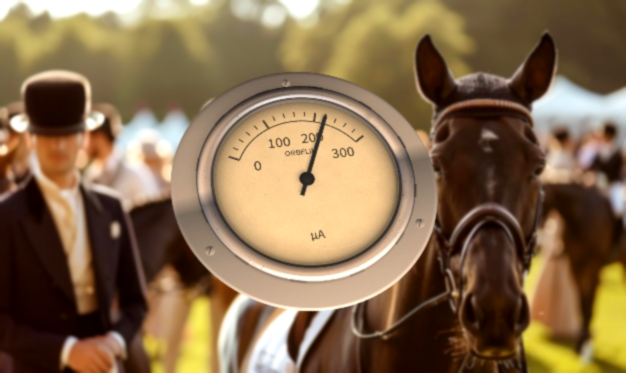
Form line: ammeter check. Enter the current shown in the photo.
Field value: 220 µA
